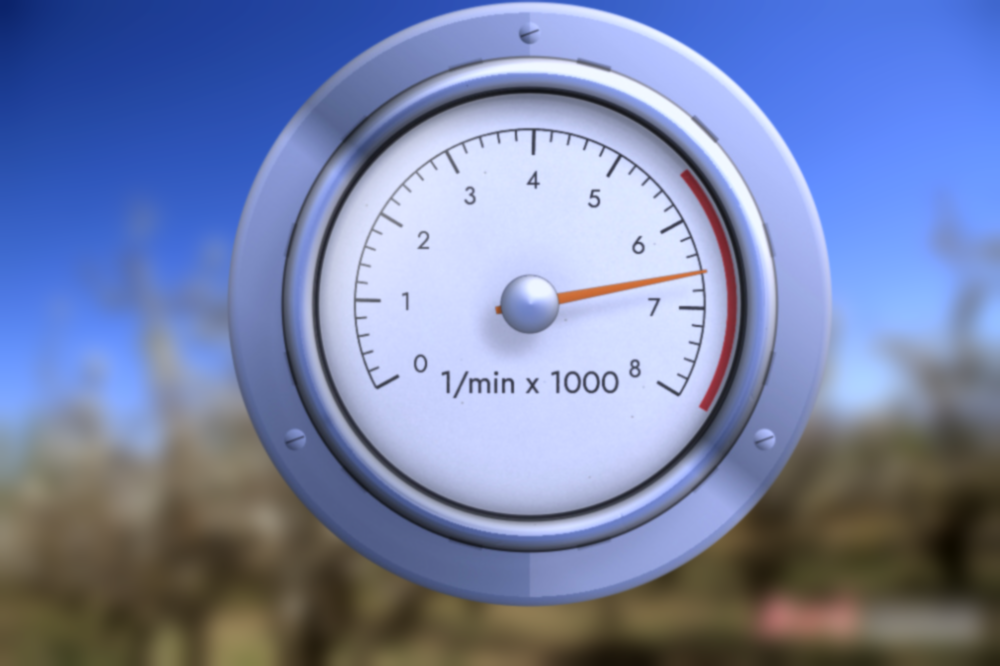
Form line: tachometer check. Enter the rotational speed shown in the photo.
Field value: 6600 rpm
